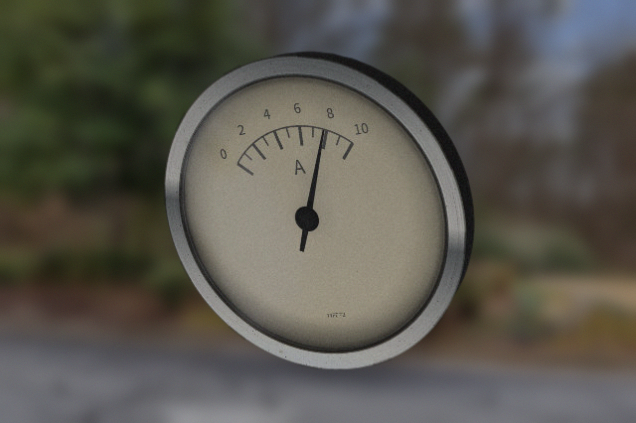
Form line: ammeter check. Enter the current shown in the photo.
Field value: 8 A
